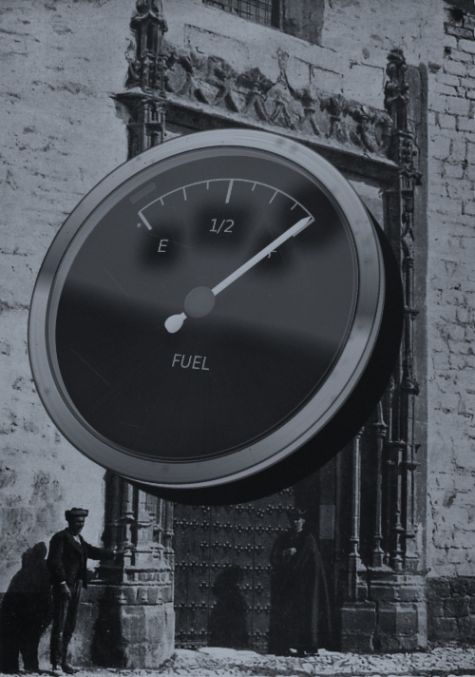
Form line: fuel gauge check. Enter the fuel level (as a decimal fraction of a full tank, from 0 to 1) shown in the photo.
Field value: 1
